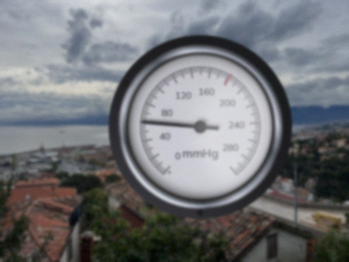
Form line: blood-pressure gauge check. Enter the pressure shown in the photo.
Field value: 60 mmHg
